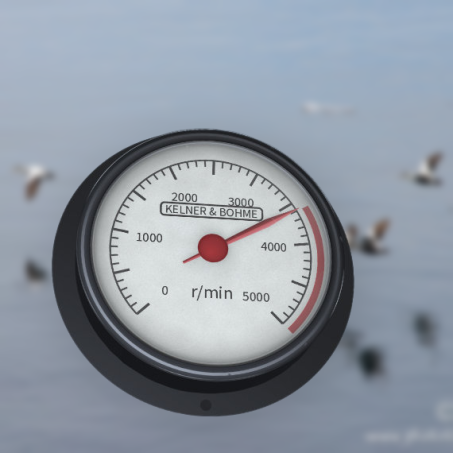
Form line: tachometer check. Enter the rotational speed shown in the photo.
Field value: 3600 rpm
